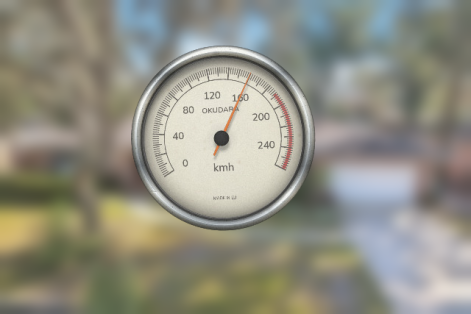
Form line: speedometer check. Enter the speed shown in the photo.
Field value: 160 km/h
